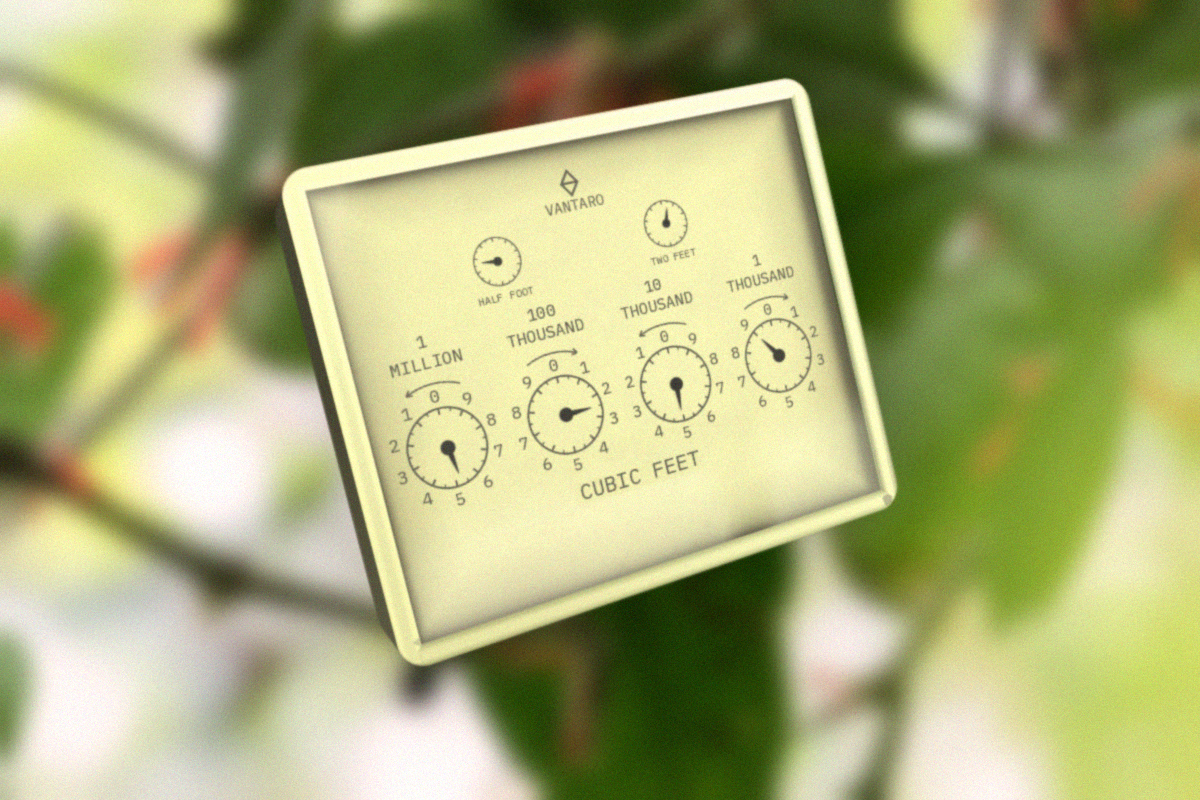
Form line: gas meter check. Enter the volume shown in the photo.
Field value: 524900 ft³
